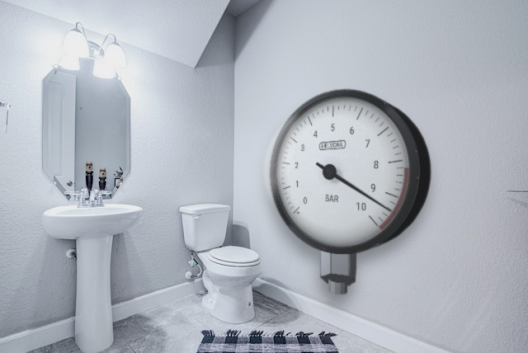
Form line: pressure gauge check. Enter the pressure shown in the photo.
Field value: 9.4 bar
